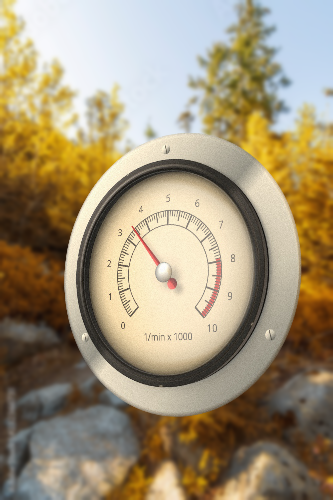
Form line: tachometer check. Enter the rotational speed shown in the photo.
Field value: 3500 rpm
